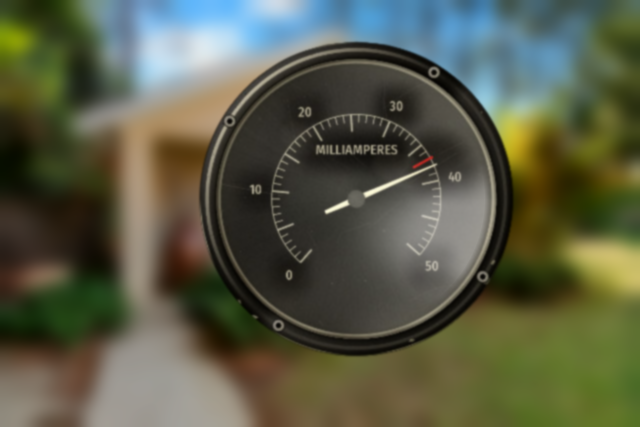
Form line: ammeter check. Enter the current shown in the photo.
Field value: 38 mA
